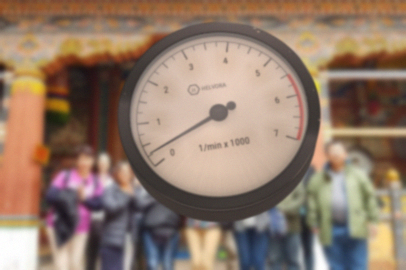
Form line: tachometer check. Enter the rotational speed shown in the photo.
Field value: 250 rpm
